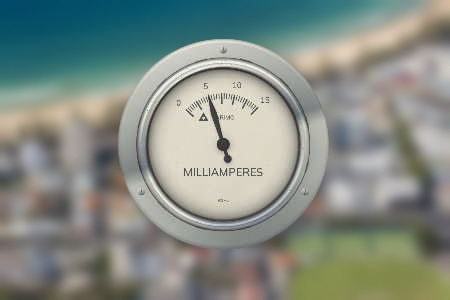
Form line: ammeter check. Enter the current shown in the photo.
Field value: 5 mA
